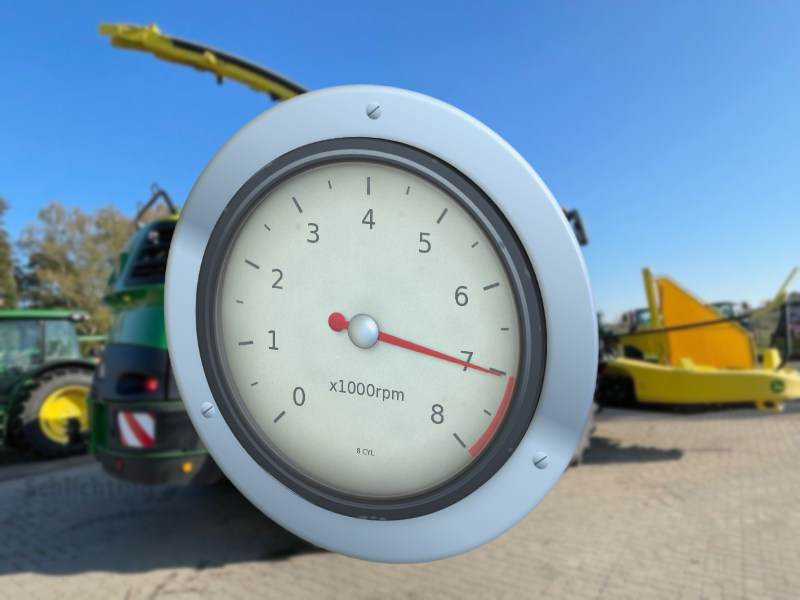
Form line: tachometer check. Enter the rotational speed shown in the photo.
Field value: 7000 rpm
